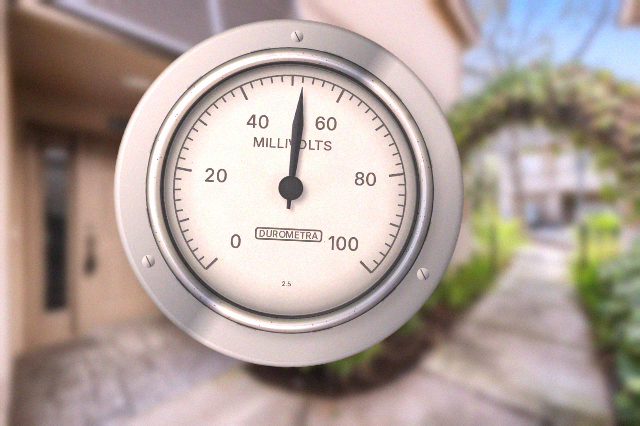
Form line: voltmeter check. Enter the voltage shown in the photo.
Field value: 52 mV
